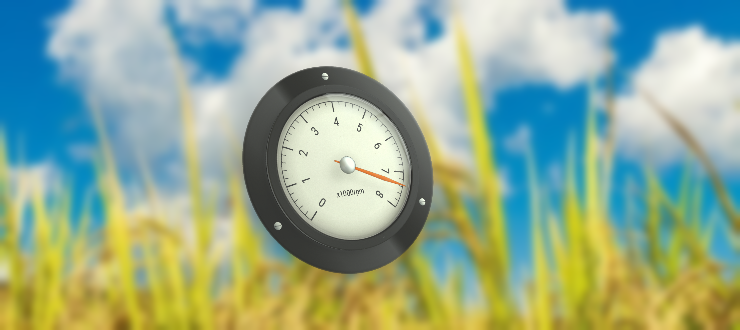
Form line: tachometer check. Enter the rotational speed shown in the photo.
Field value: 7400 rpm
